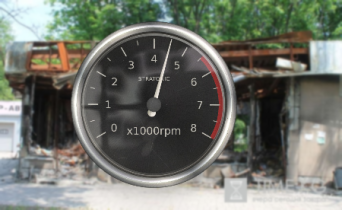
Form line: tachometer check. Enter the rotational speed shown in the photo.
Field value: 4500 rpm
